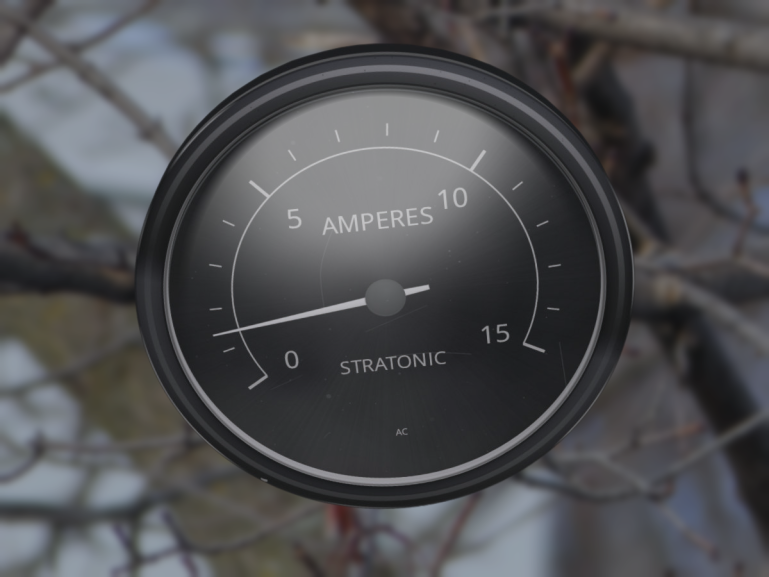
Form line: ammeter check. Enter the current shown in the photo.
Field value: 1.5 A
